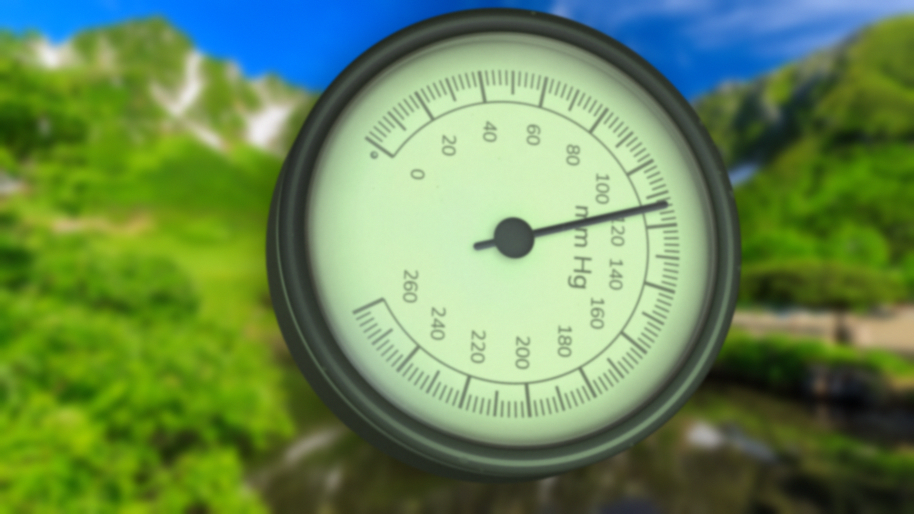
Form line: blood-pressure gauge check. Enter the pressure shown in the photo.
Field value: 114 mmHg
